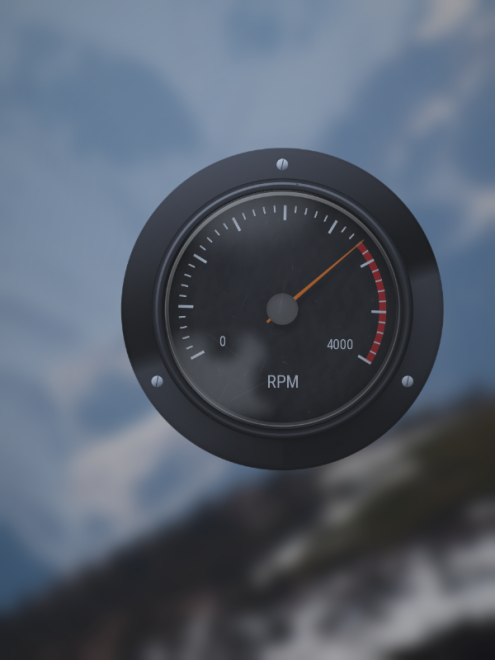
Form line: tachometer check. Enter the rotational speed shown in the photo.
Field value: 2800 rpm
